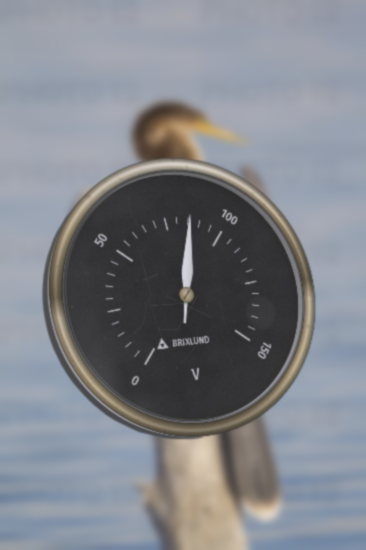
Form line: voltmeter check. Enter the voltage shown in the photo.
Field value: 85 V
